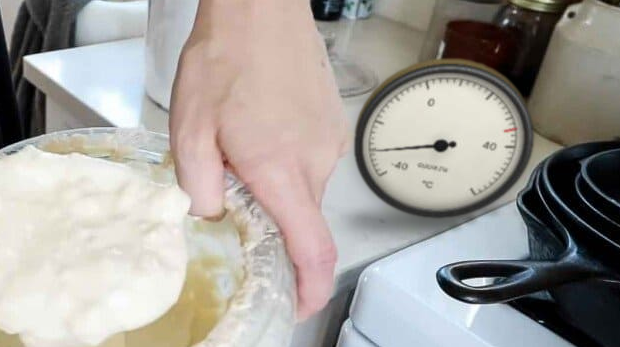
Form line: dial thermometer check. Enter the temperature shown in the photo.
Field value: -30 °C
